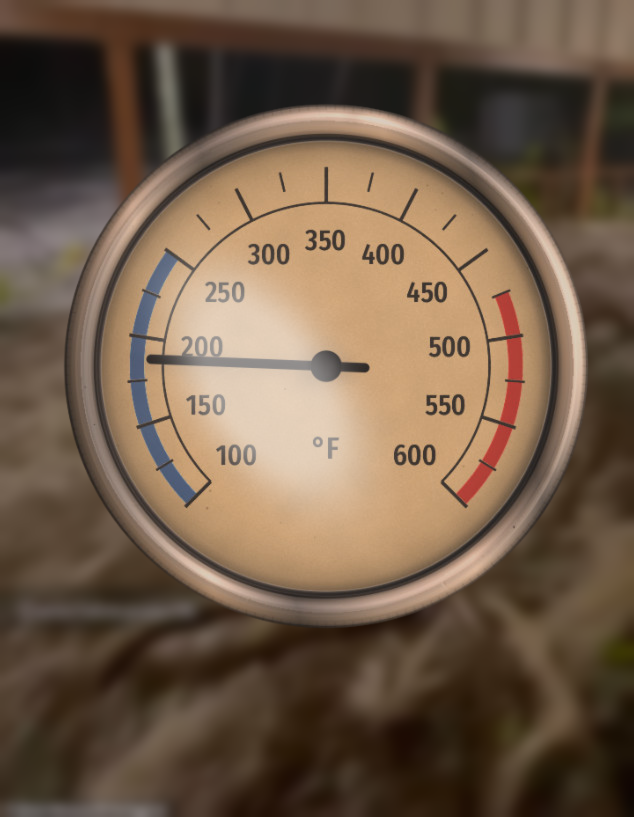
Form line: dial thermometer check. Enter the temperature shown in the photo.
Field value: 187.5 °F
